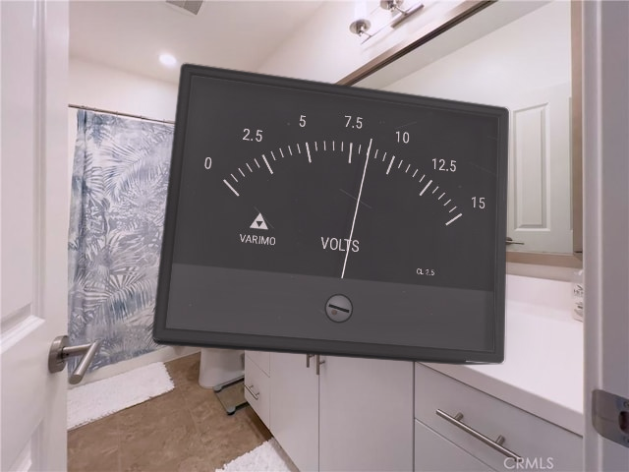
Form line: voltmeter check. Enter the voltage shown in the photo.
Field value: 8.5 V
